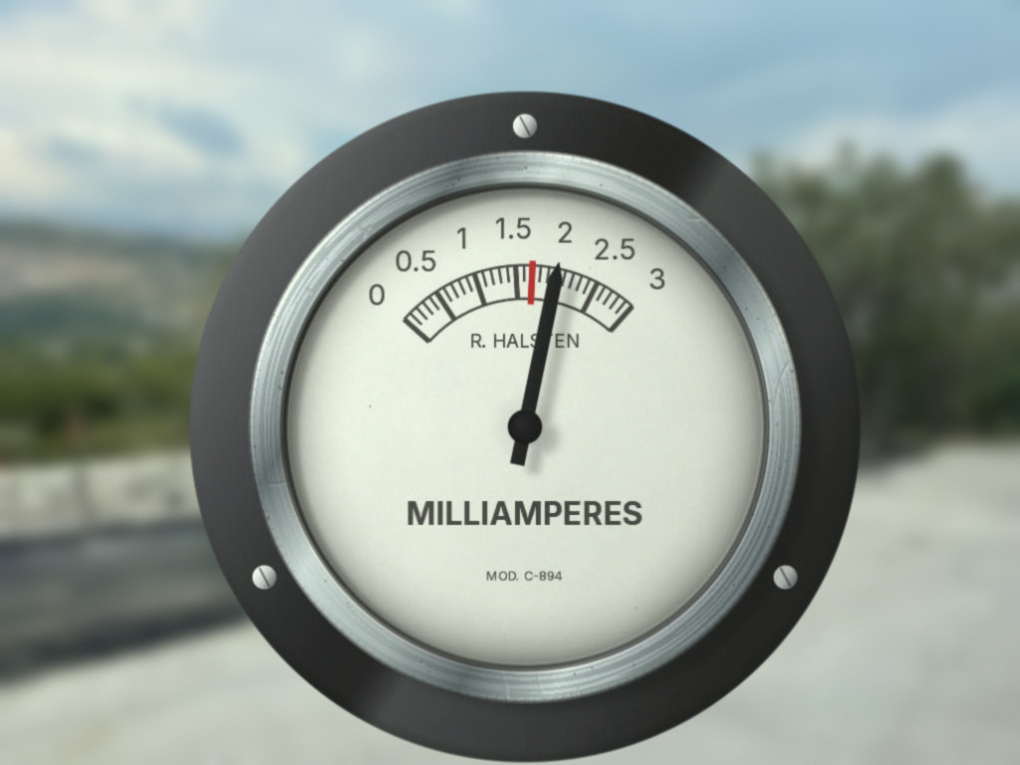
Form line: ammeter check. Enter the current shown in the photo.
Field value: 2 mA
